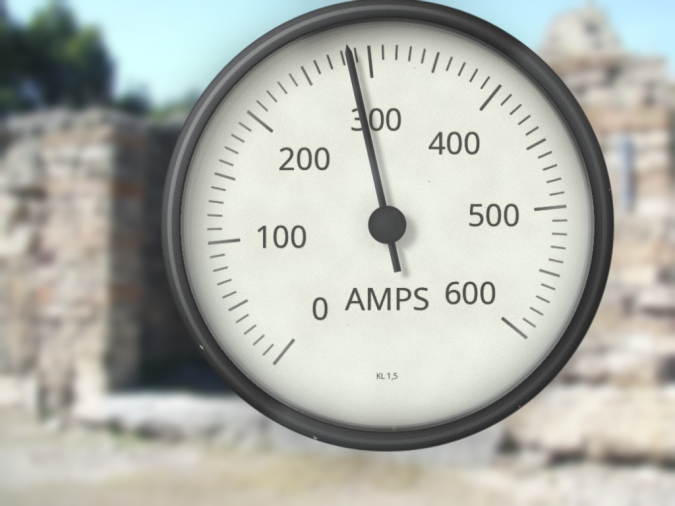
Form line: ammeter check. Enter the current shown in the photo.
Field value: 285 A
